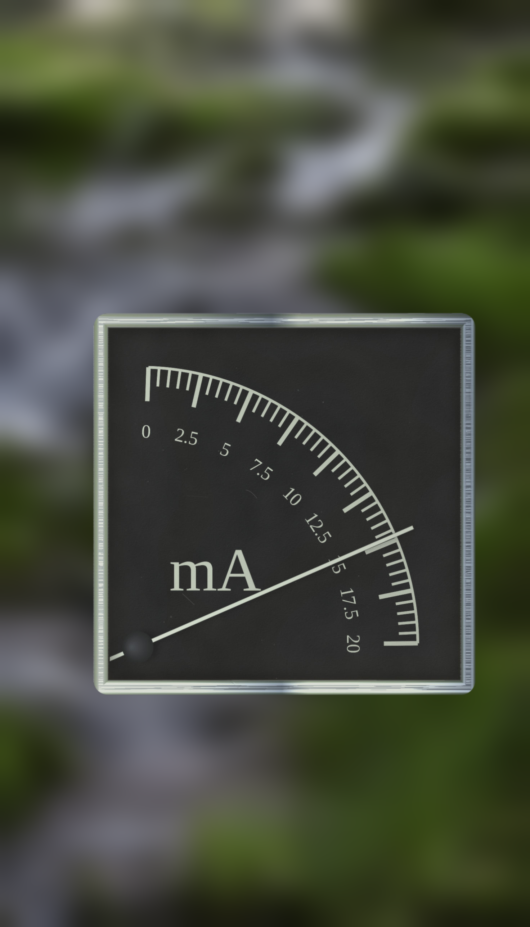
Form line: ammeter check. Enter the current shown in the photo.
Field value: 14.75 mA
